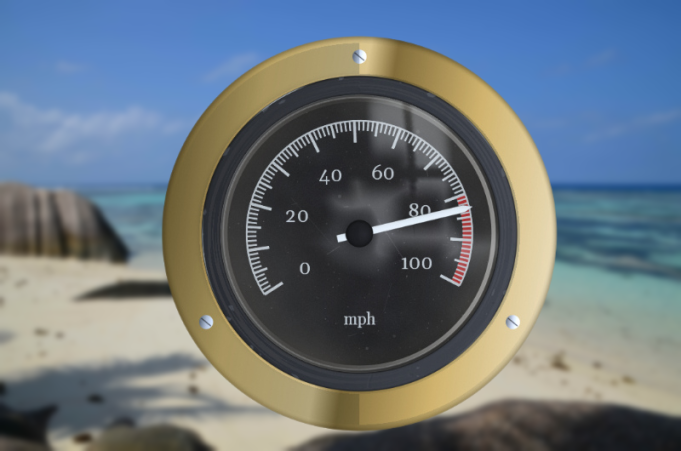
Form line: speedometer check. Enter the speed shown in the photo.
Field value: 83 mph
